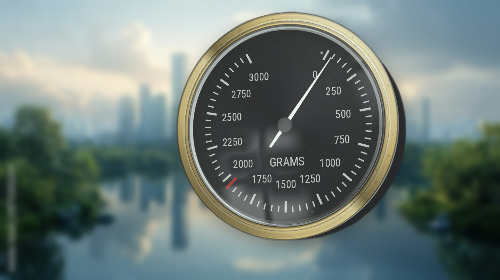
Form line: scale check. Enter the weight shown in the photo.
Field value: 50 g
